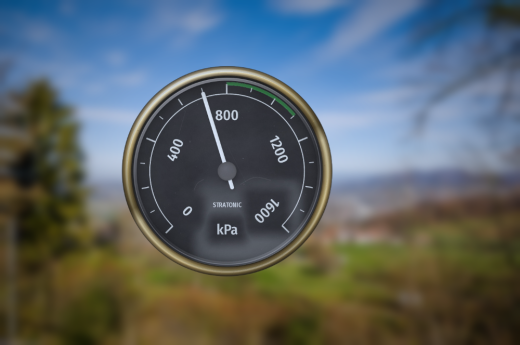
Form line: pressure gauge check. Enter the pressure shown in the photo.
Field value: 700 kPa
